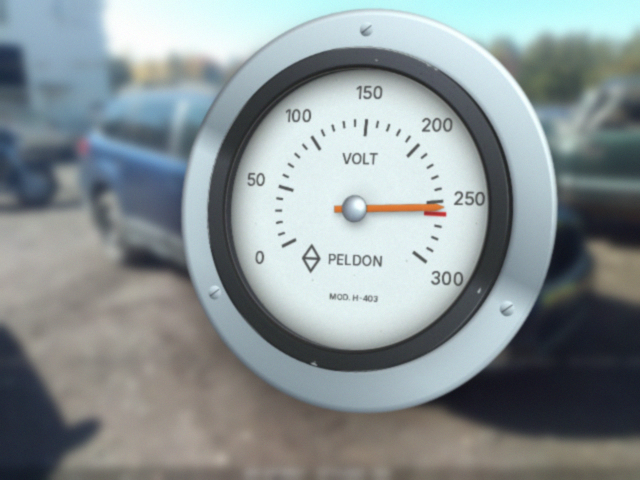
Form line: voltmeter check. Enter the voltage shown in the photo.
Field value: 255 V
